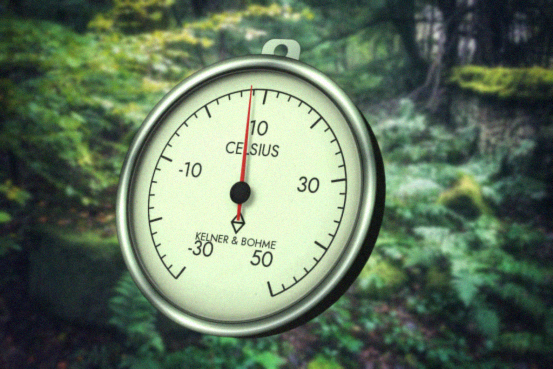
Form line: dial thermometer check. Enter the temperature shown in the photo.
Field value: 8 °C
